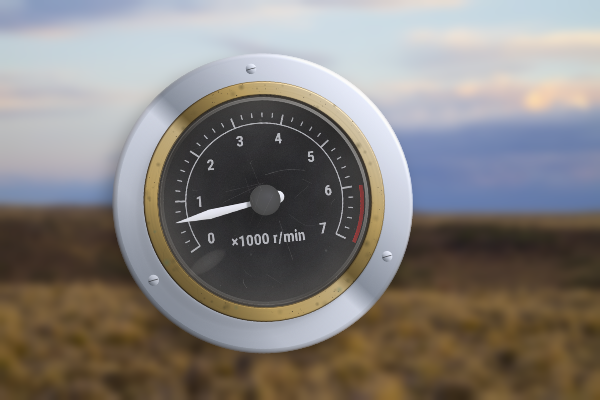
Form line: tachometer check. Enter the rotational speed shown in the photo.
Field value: 600 rpm
